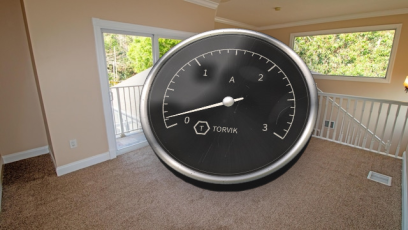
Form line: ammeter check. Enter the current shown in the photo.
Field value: 0.1 A
